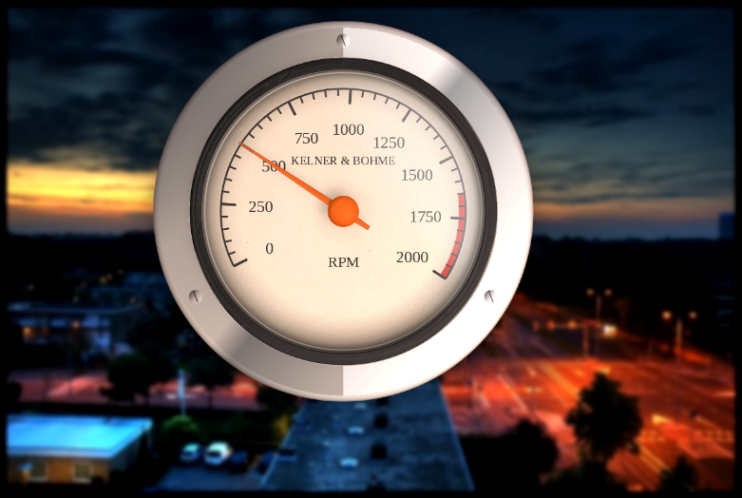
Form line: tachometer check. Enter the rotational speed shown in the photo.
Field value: 500 rpm
